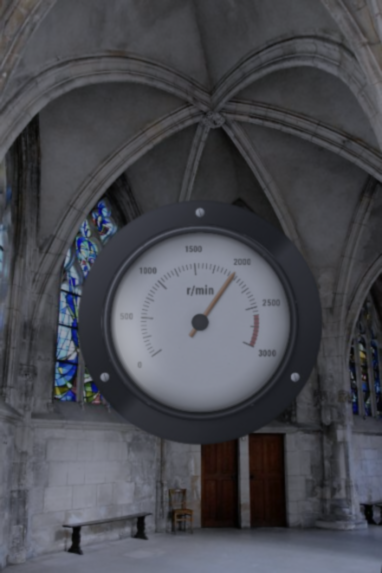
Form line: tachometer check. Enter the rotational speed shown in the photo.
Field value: 2000 rpm
